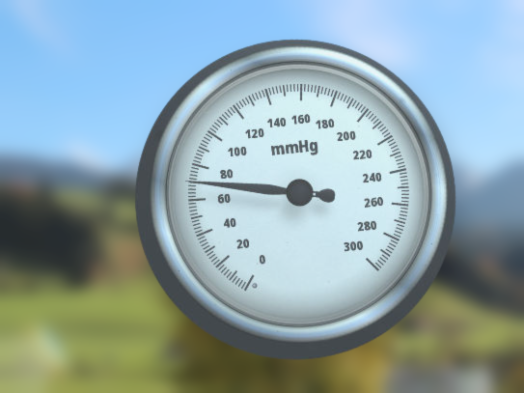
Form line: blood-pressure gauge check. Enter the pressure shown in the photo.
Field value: 70 mmHg
